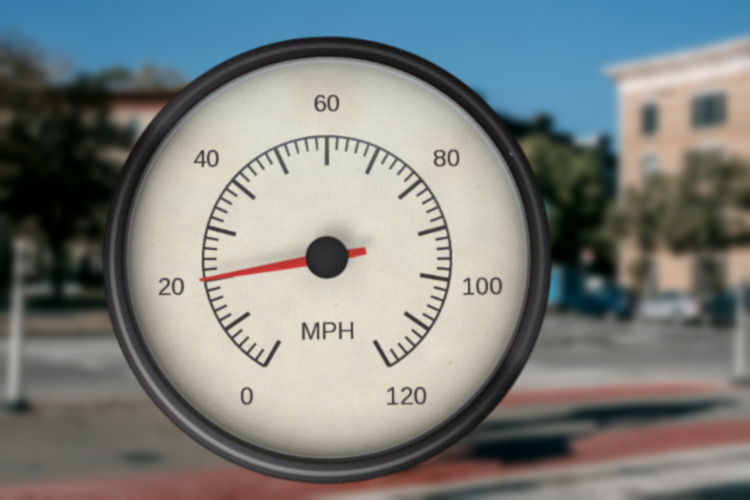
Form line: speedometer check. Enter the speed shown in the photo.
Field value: 20 mph
